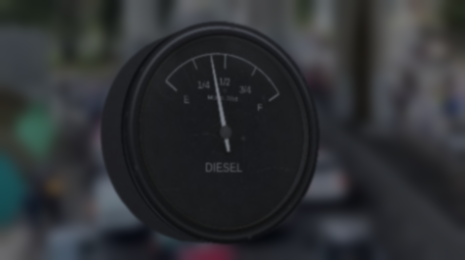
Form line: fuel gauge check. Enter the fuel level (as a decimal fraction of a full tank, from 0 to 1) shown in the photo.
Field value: 0.375
